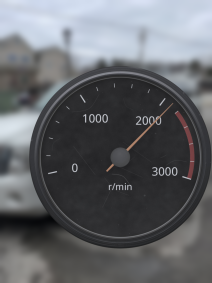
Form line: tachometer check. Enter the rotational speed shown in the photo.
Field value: 2100 rpm
